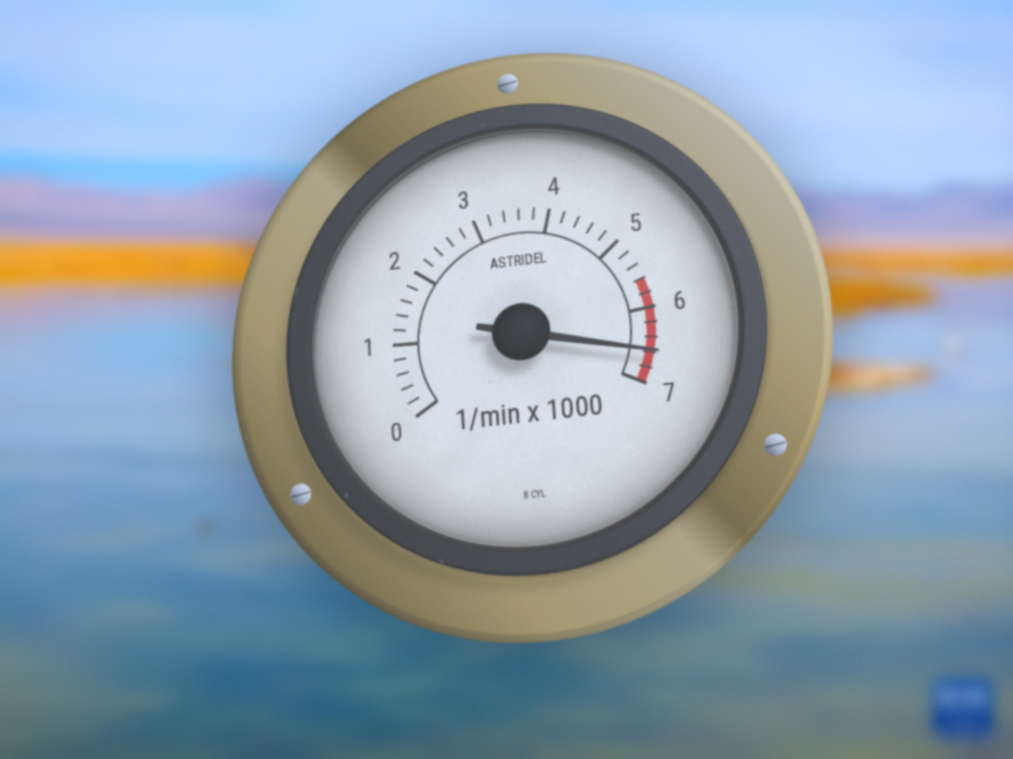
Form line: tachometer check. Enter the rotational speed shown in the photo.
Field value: 6600 rpm
